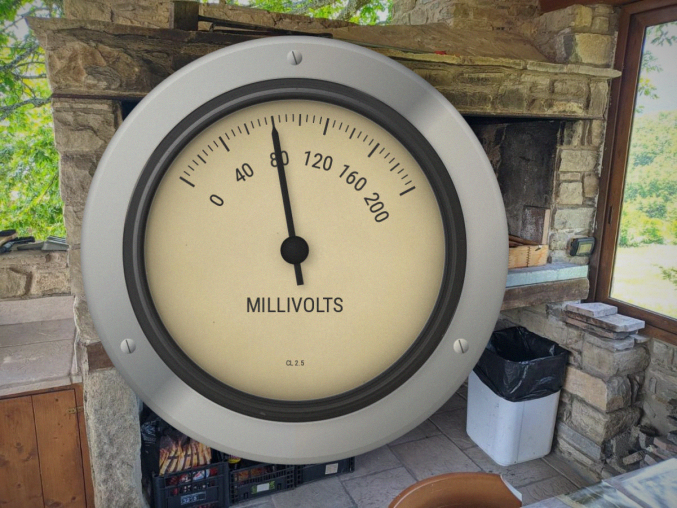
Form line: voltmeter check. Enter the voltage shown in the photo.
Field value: 80 mV
